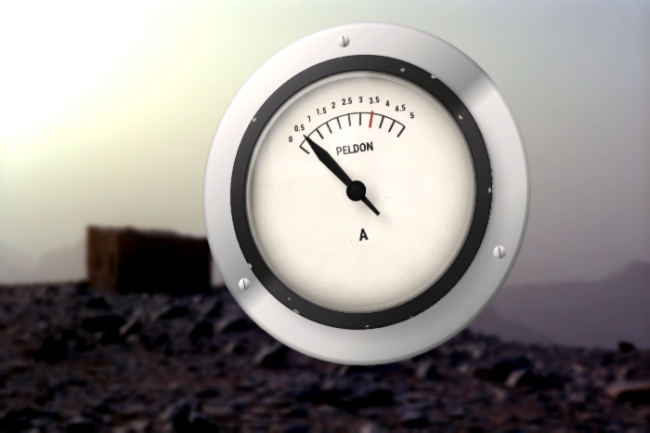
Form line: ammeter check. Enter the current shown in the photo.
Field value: 0.5 A
